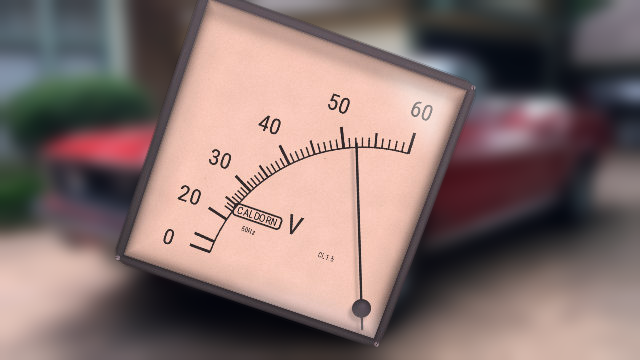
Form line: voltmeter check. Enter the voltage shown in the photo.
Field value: 52 V
